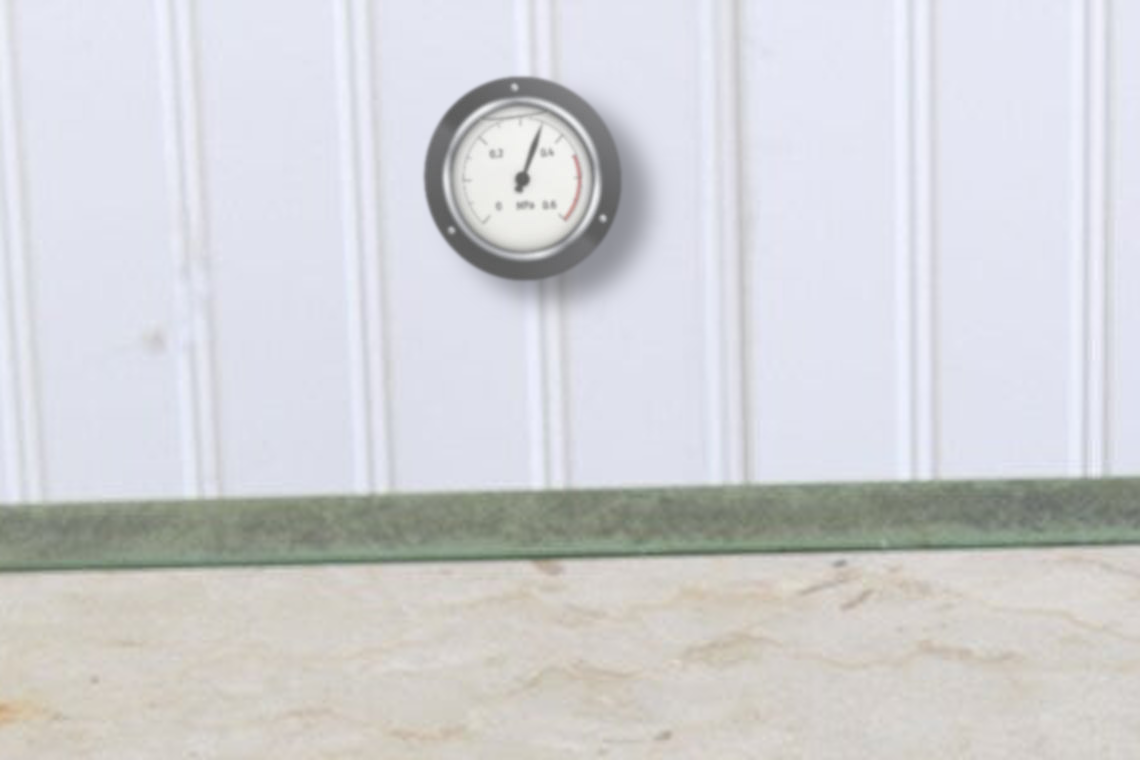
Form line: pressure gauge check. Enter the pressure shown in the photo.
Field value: 0.35 MPa
